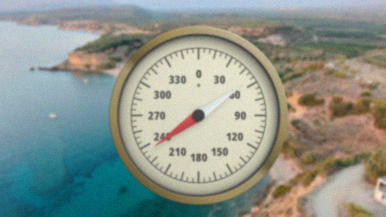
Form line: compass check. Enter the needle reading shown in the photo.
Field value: 235 °
